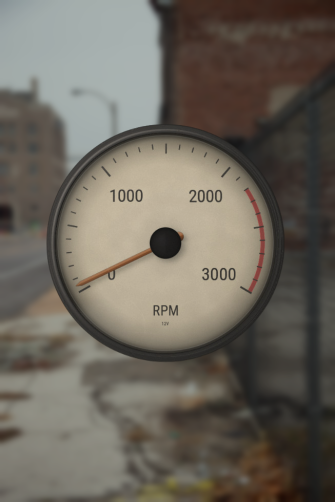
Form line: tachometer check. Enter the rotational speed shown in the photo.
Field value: 50 rpm
